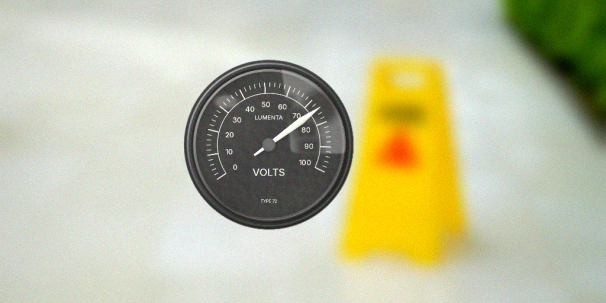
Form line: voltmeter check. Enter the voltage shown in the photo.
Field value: 74 V
